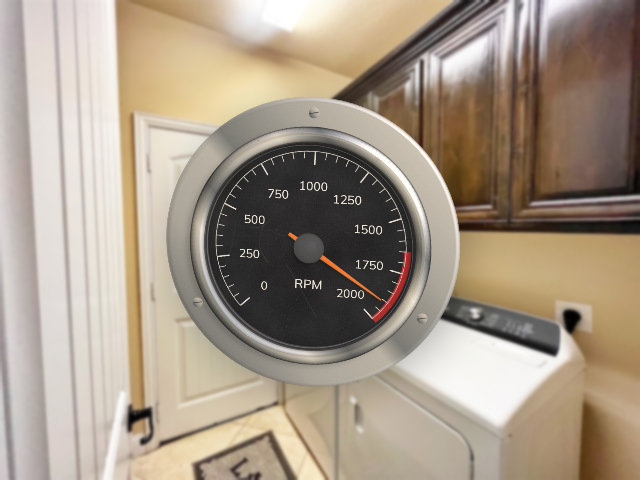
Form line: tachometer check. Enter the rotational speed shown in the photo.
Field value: 1900 rpm
